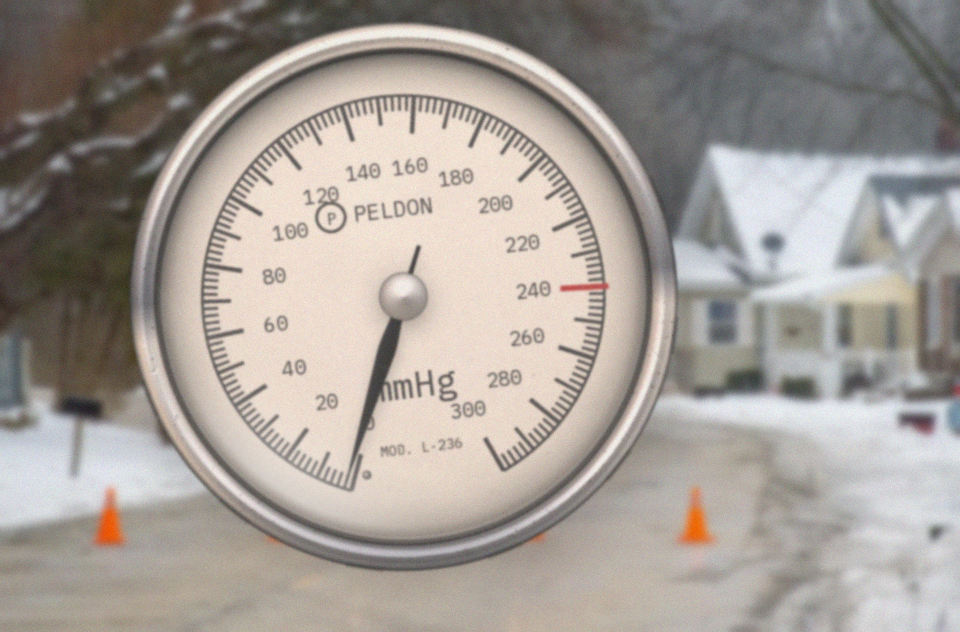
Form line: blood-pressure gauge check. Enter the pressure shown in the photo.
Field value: 2 mmHg
